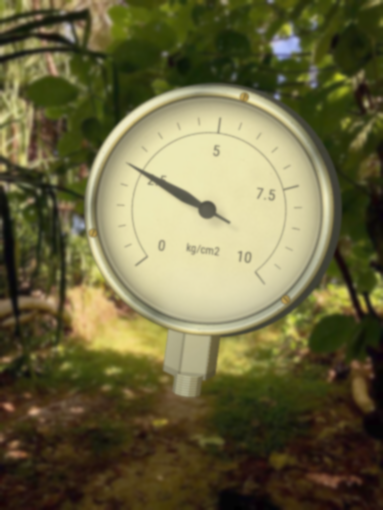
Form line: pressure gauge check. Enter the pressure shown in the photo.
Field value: 2.5 kg/cm²
